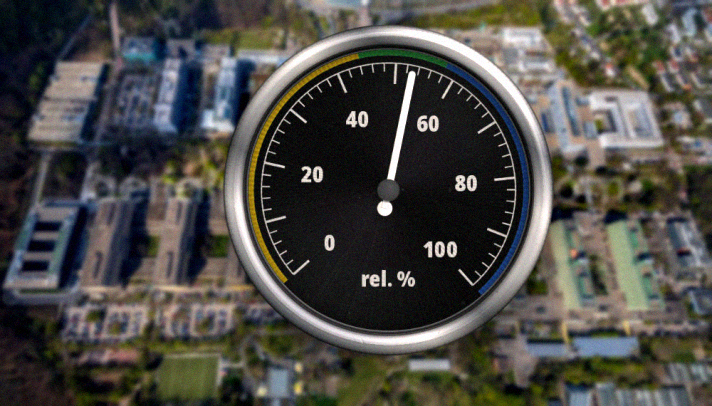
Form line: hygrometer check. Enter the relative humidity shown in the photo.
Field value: 53 %
